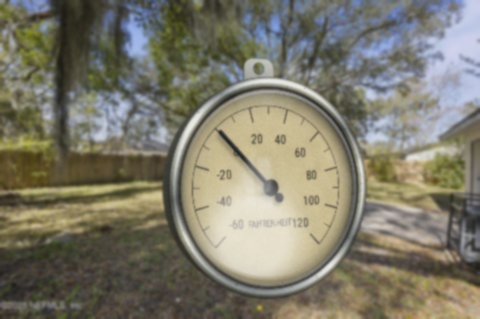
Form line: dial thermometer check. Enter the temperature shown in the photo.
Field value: 0 °F
